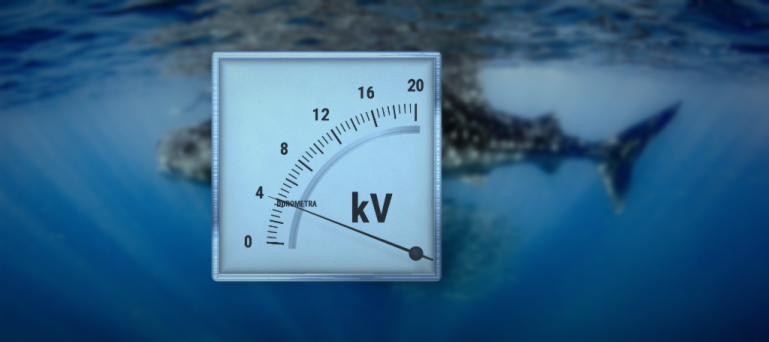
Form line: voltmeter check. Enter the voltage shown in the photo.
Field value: 4 kV
